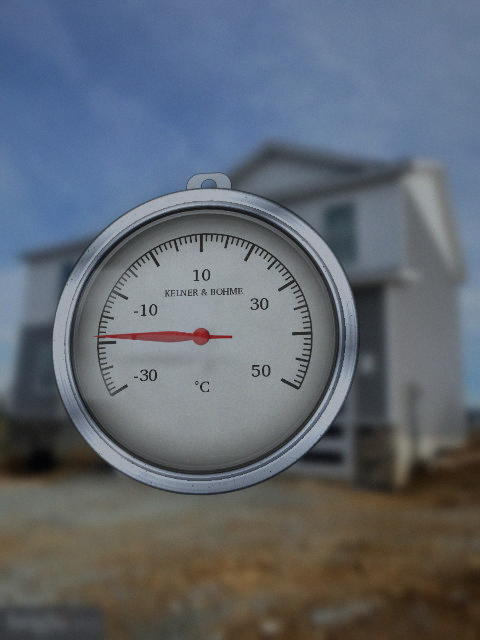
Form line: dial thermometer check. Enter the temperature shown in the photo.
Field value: -19 °C
